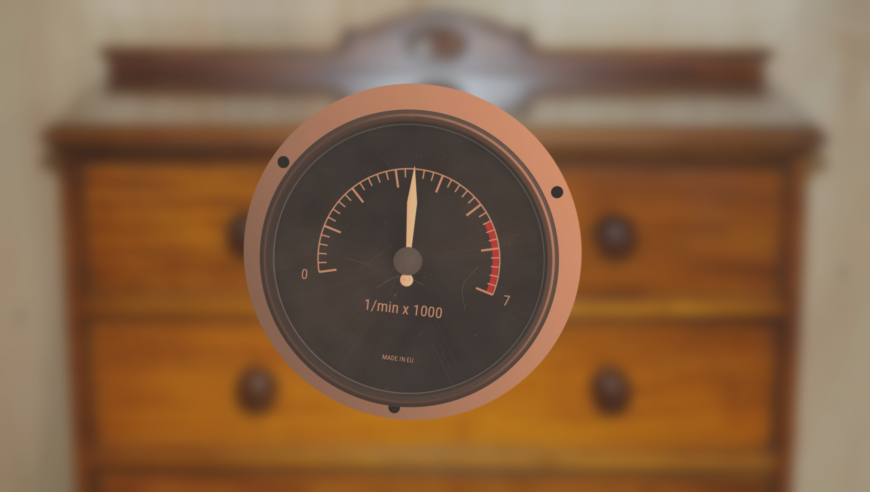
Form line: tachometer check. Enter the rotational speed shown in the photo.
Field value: 3400 rpm
